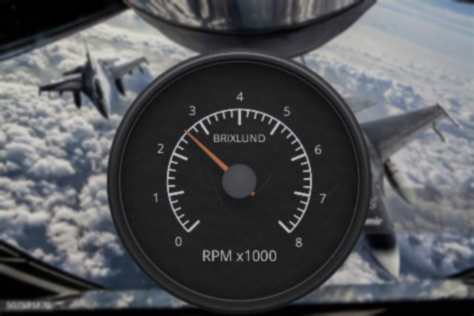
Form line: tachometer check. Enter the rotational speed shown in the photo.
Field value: 2600 rpm
